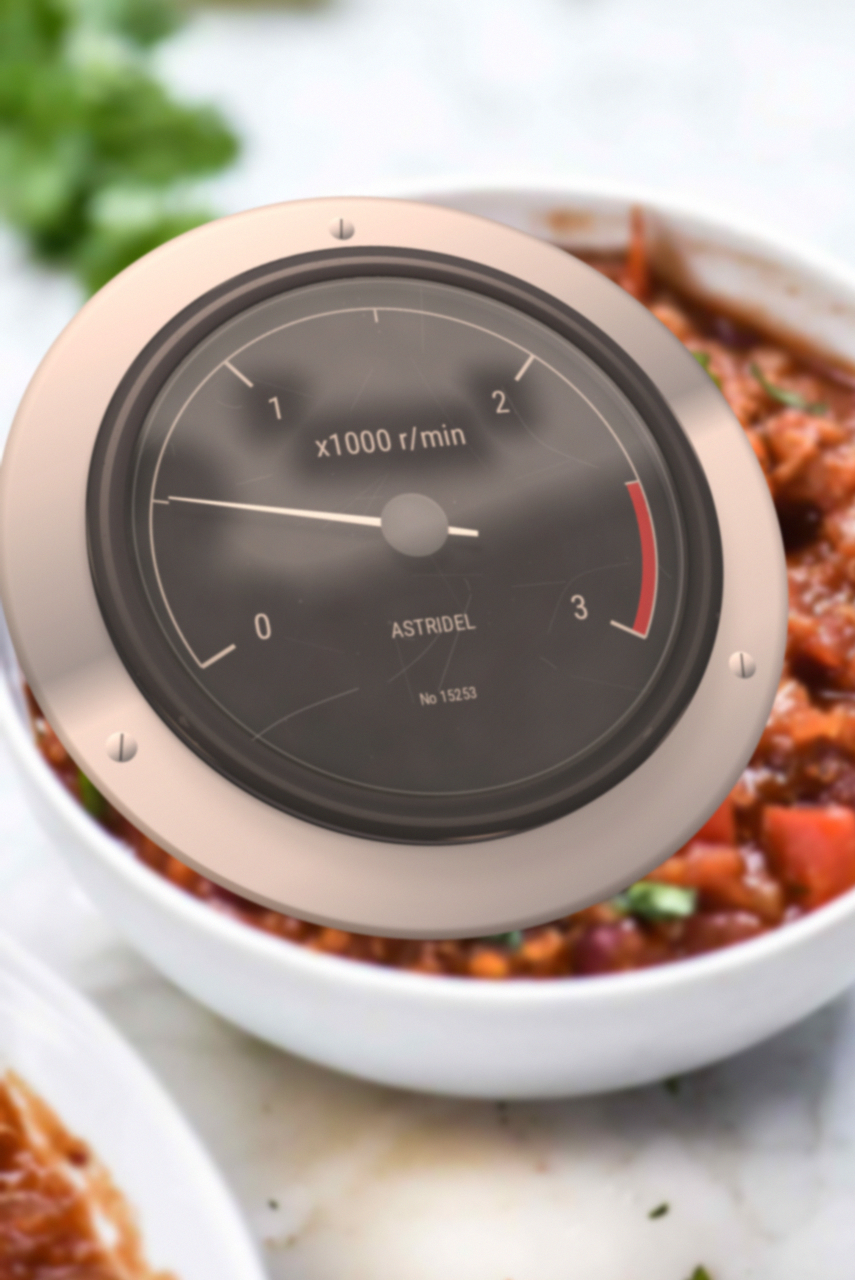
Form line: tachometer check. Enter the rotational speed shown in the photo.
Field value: 500 rpm
